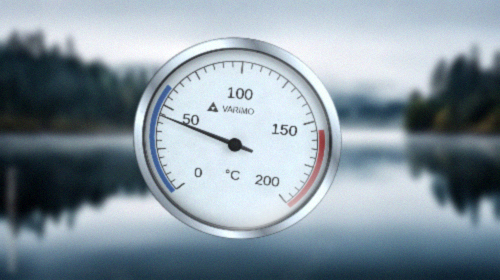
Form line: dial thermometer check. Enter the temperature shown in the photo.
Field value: 45 °C
